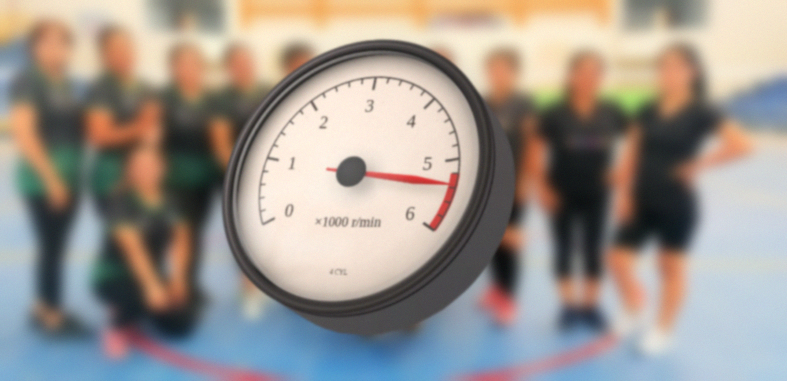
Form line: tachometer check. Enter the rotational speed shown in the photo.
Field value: 5400 rpm
